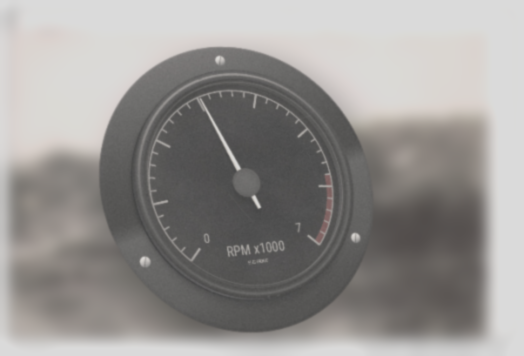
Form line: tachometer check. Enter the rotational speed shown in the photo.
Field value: 3000 rpm
